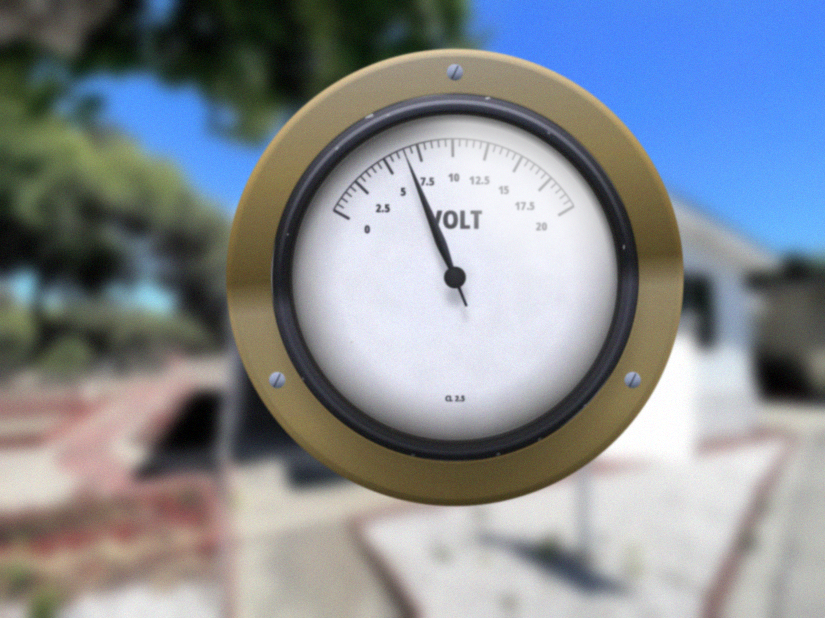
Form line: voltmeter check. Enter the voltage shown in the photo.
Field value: 6.5 V
